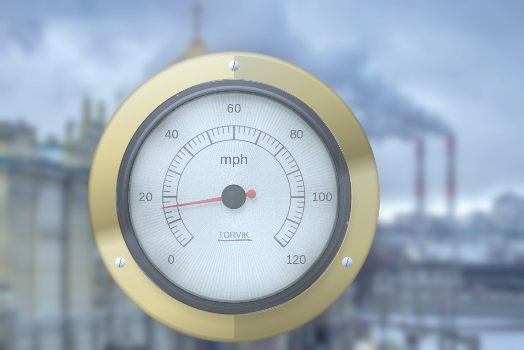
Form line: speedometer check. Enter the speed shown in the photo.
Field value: 16 mph
